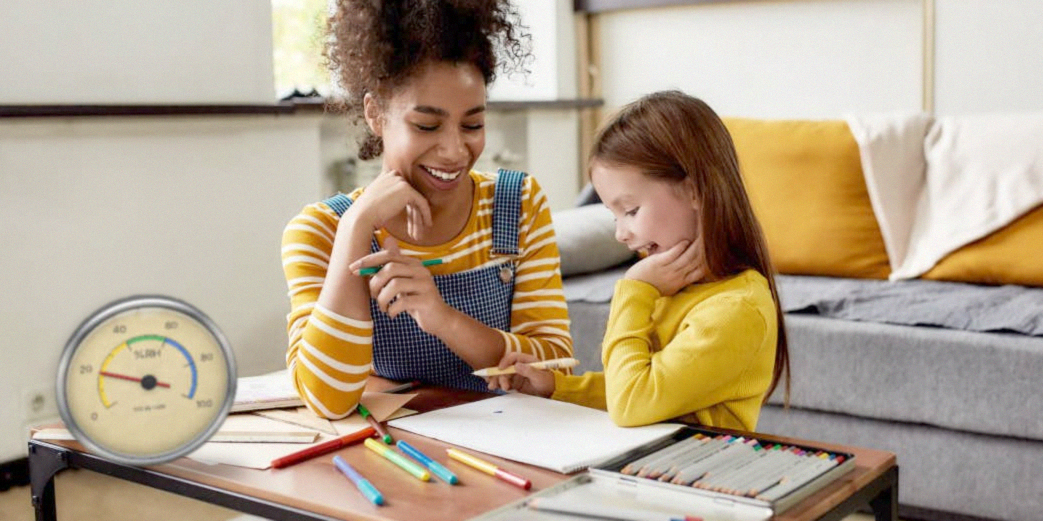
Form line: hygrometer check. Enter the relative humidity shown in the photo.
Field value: 20 %
